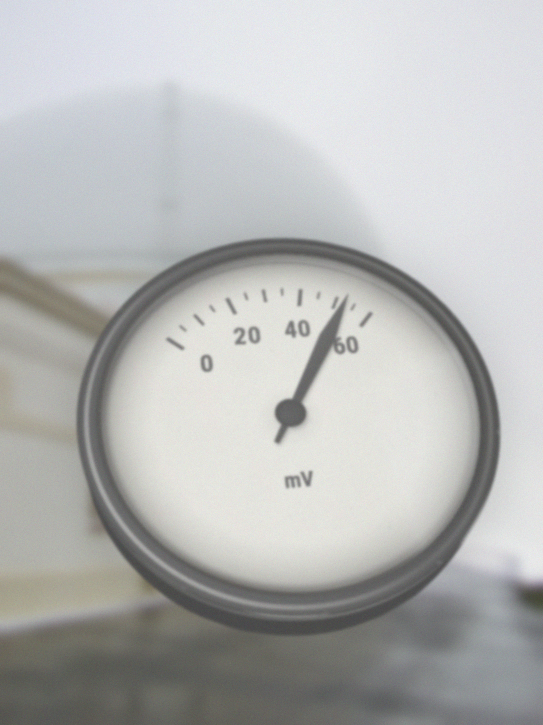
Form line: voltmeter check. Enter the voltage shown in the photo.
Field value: 52.5 mV
